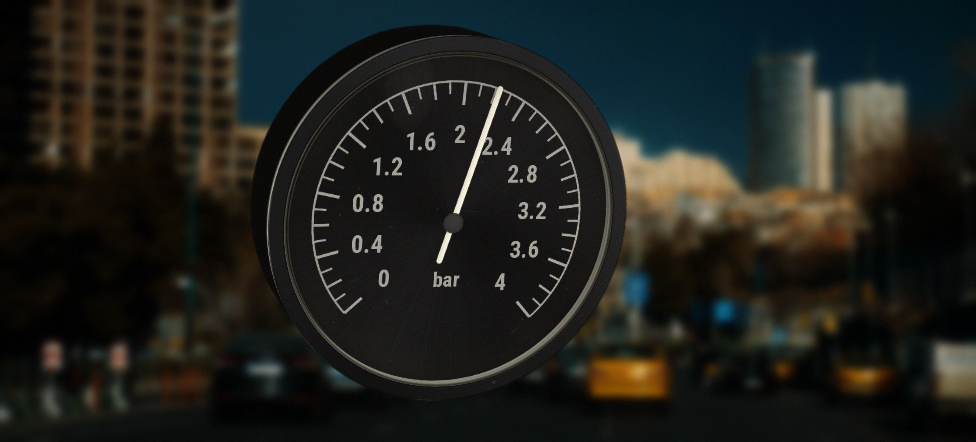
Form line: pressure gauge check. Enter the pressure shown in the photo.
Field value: 2.2 bar
